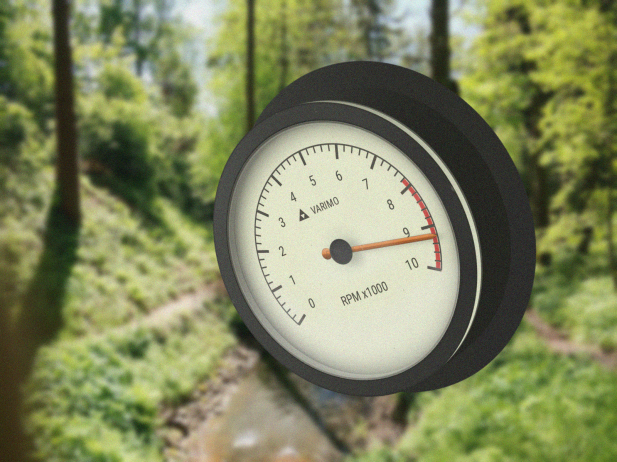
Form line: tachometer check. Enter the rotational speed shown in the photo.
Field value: 9200 rpm
